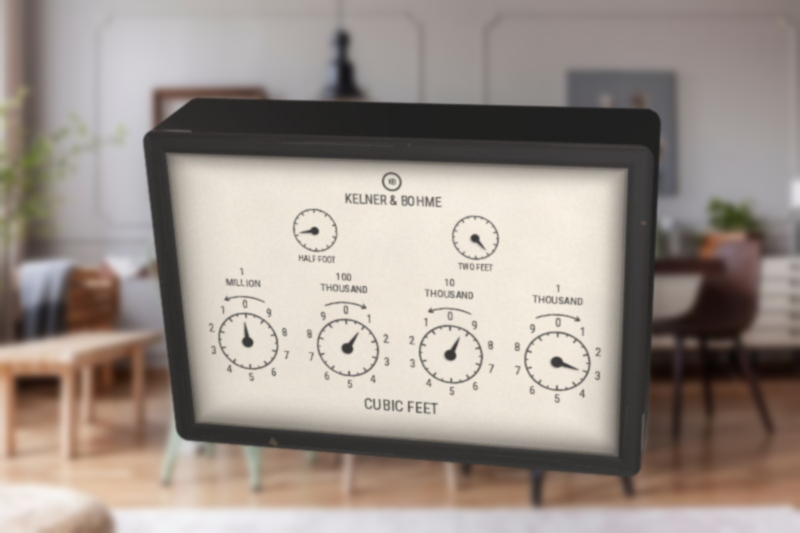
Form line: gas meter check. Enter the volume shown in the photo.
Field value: 9300 ft³
